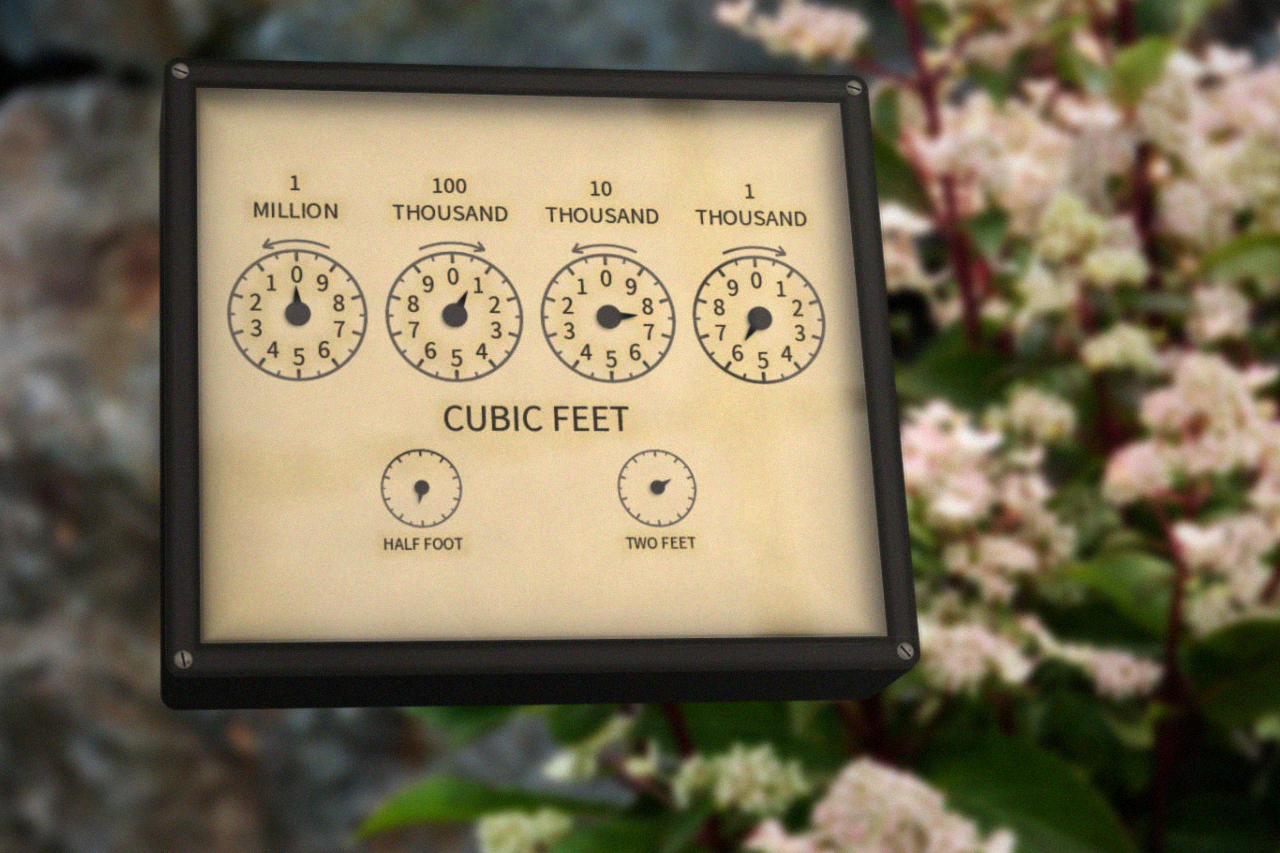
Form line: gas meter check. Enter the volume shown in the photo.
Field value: 7600 ft³
